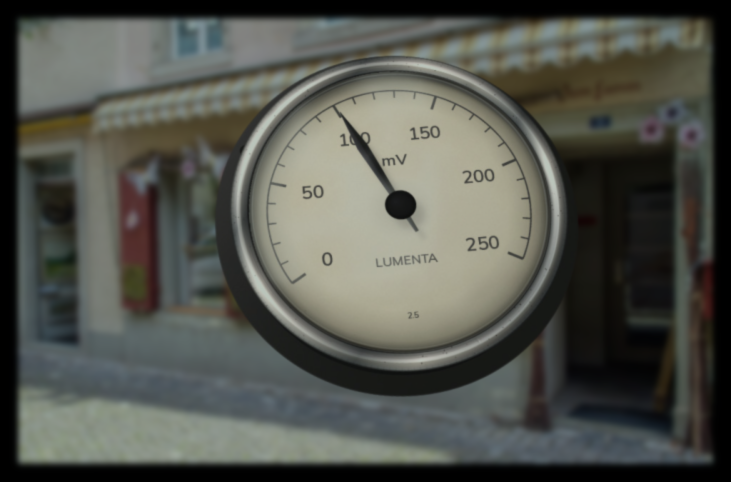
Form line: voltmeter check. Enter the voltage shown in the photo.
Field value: 100 mV
